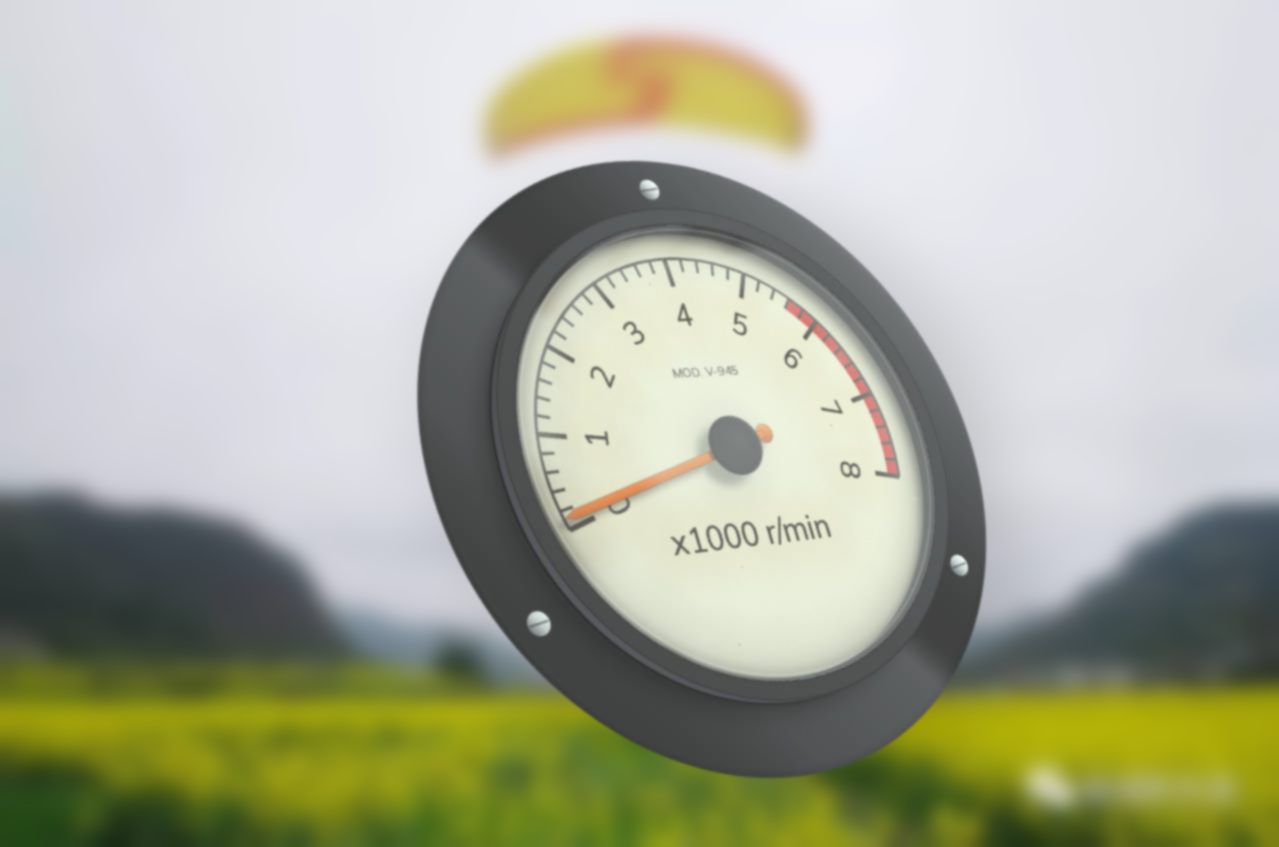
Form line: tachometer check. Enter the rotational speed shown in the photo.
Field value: 100 rpm
